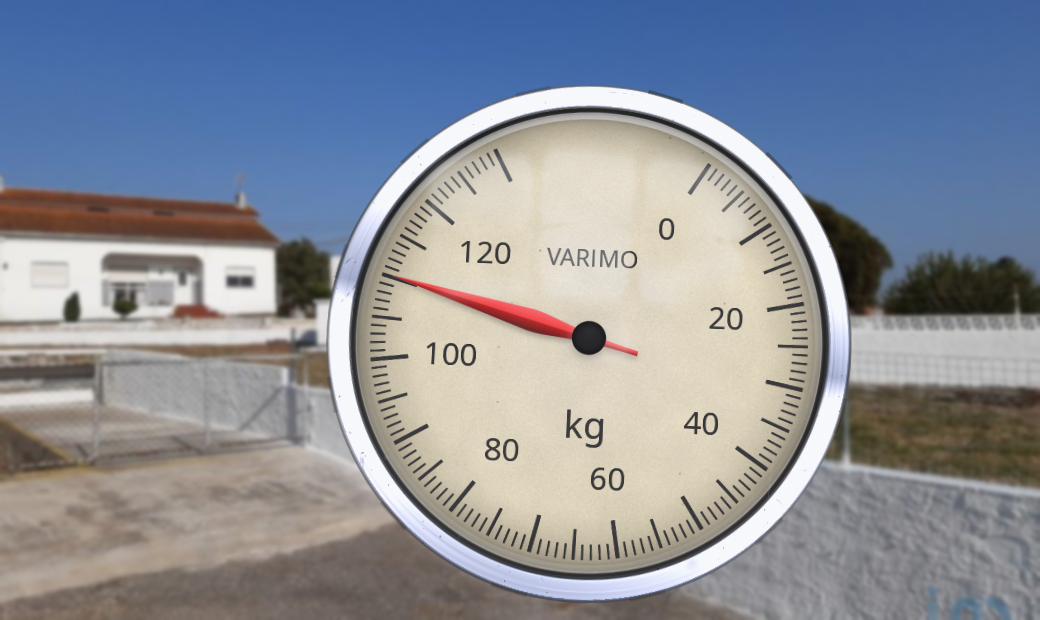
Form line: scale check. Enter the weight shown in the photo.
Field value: 110 kg
